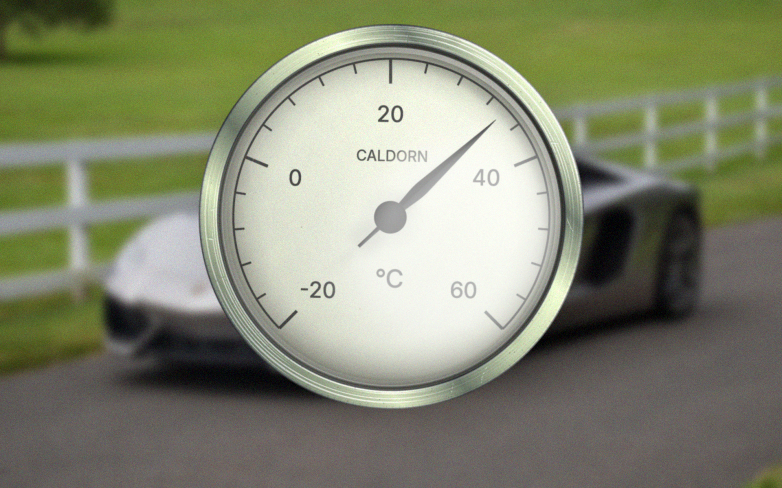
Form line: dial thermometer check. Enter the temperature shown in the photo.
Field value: 34 °C
